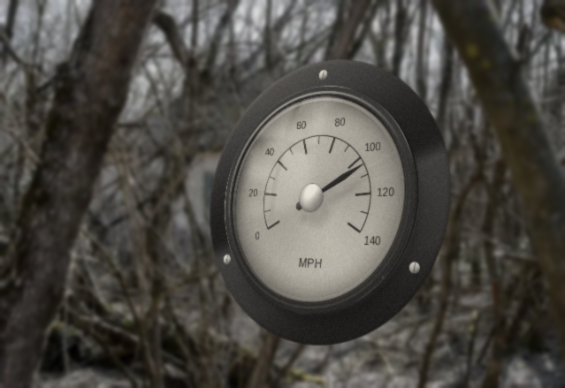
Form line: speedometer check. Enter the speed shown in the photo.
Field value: 105 mph
